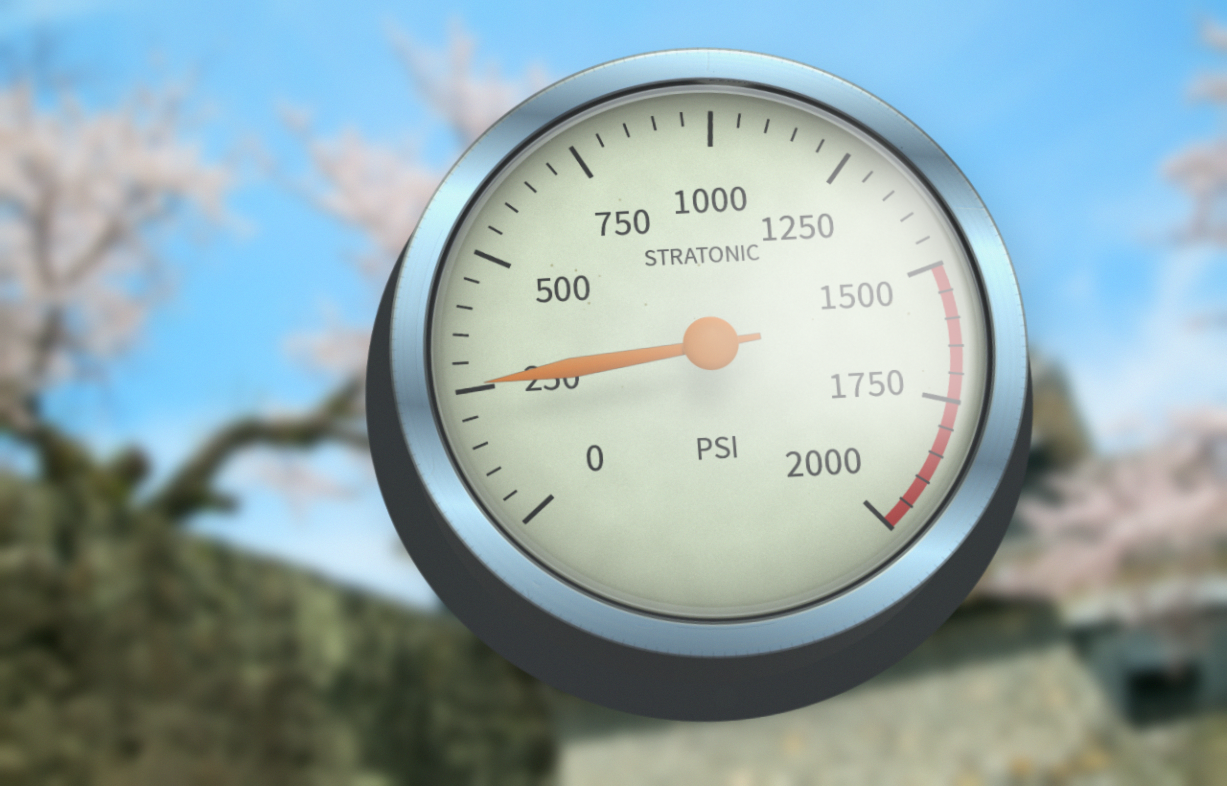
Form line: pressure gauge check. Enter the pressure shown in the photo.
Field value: 250 psi
